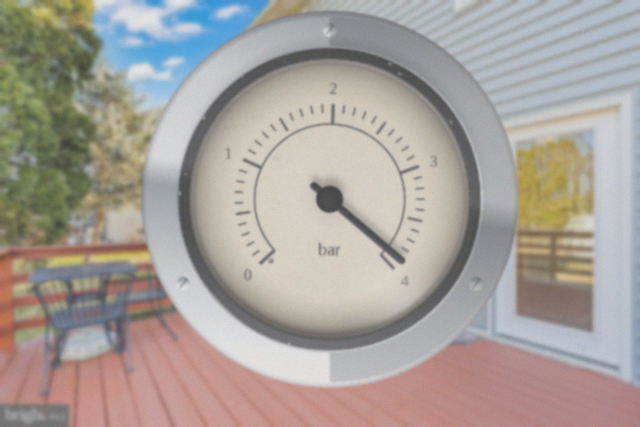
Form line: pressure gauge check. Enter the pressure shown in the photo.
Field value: 3.9 bar
